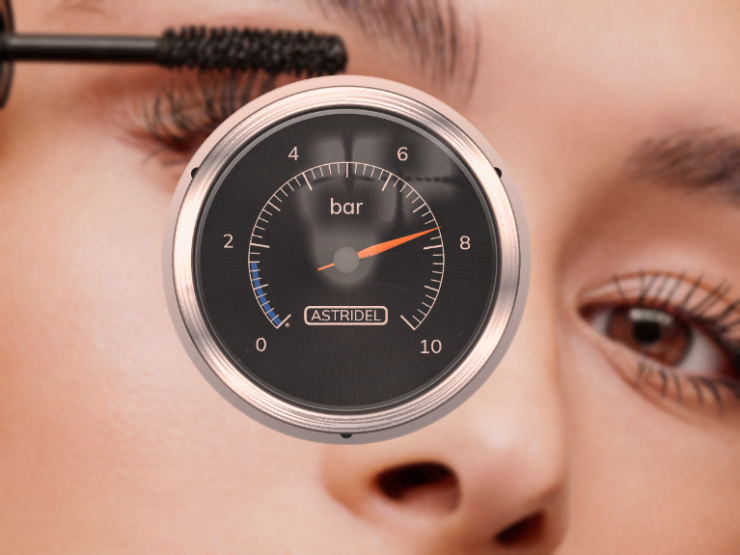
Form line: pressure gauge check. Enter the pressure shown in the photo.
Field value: 7.6 bar
